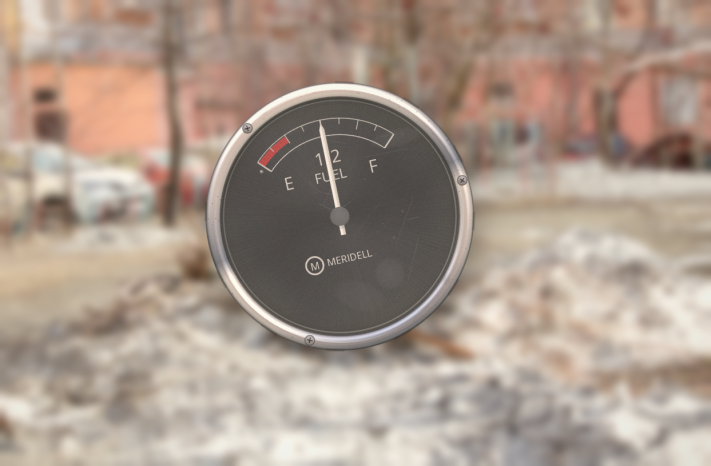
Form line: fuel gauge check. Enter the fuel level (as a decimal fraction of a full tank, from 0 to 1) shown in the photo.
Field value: 0.5
